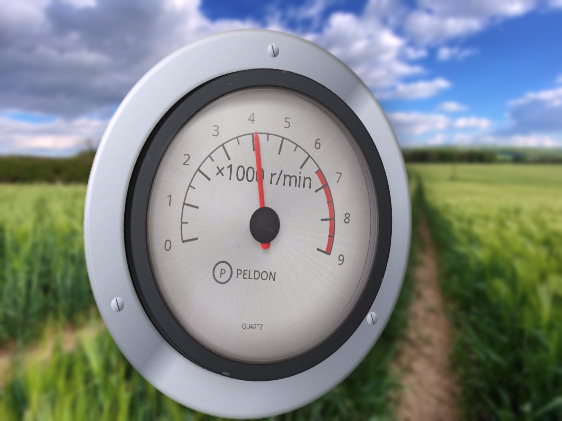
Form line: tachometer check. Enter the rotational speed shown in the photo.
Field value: 4000 rpm
